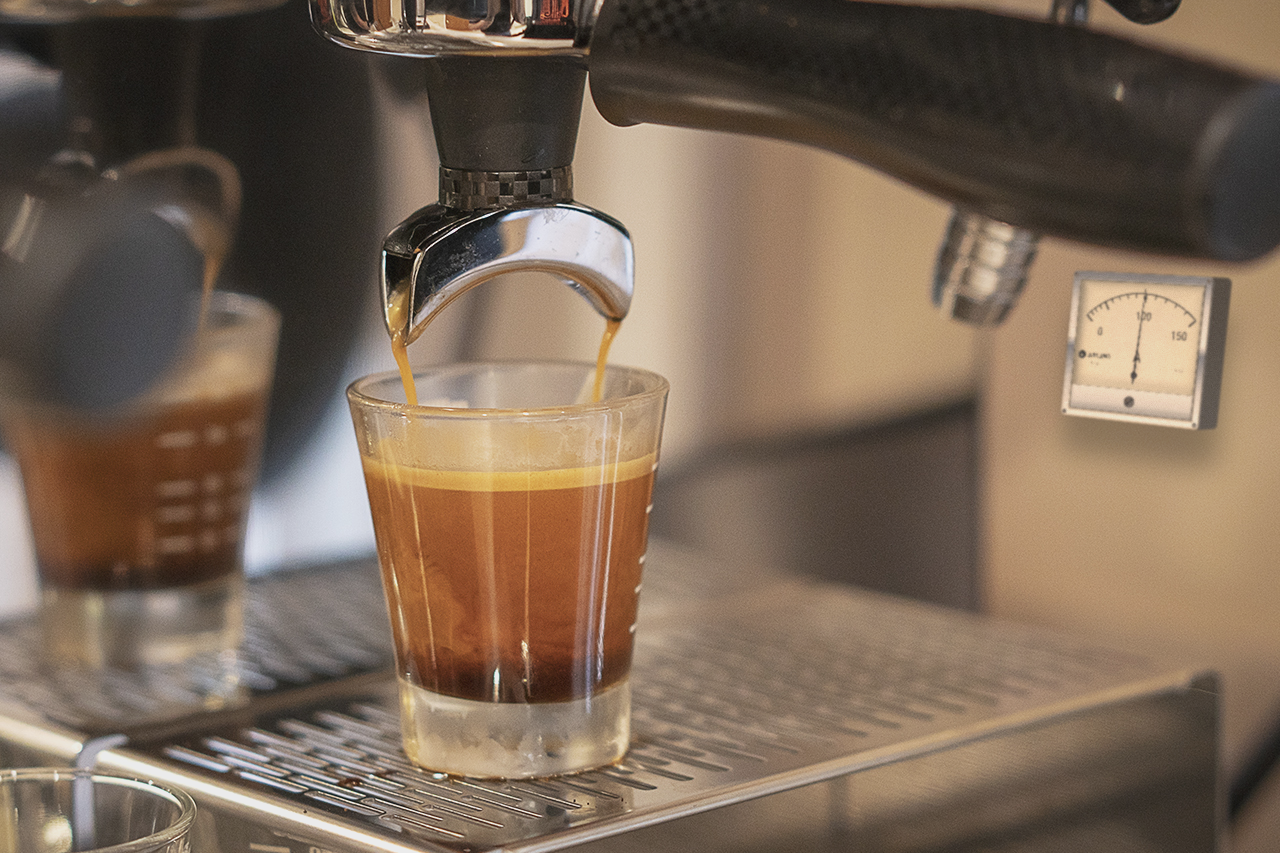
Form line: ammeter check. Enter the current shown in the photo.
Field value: 100 A
